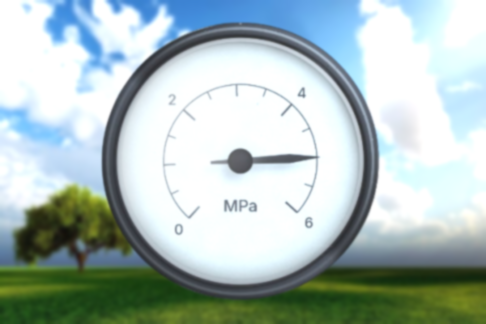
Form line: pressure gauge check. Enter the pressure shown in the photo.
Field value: 5 MPa
